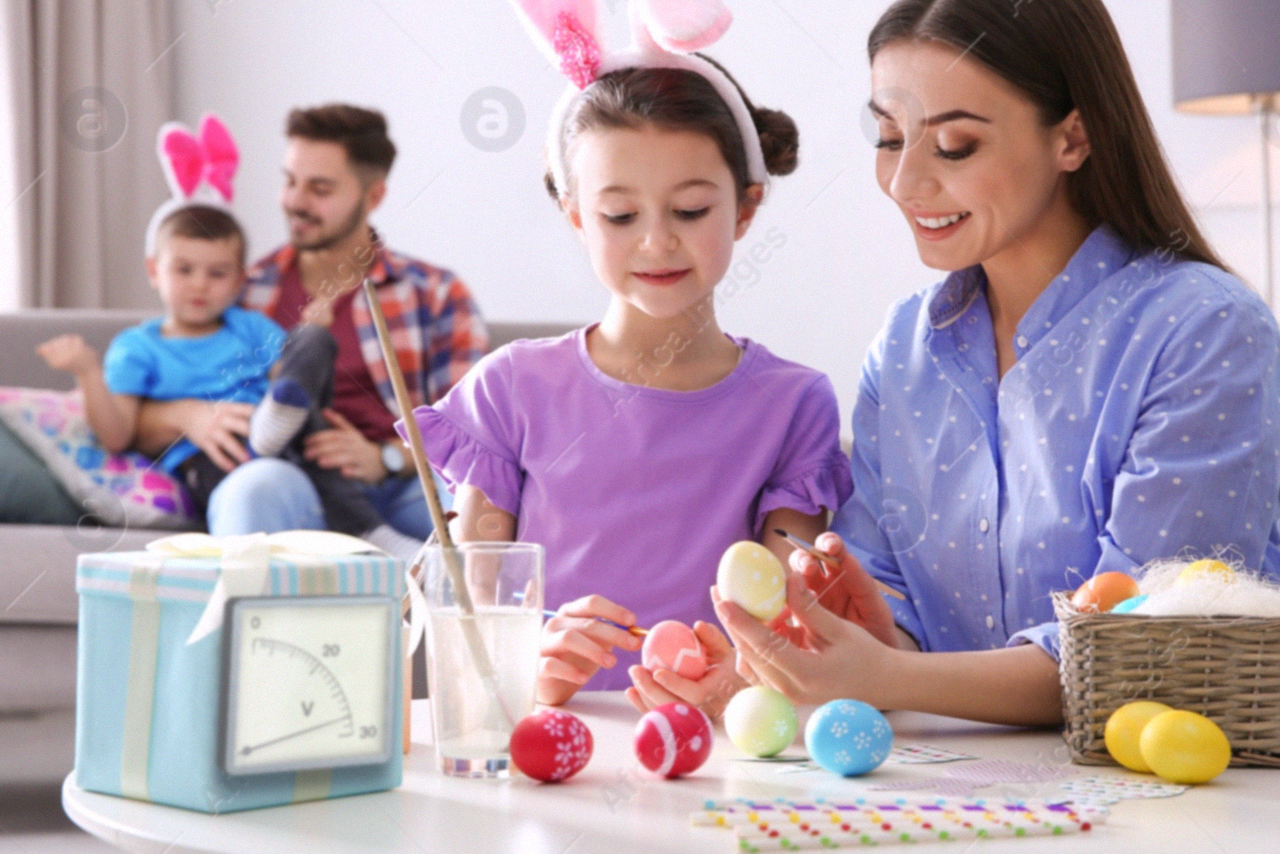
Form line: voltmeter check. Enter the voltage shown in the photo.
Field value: 28 V
